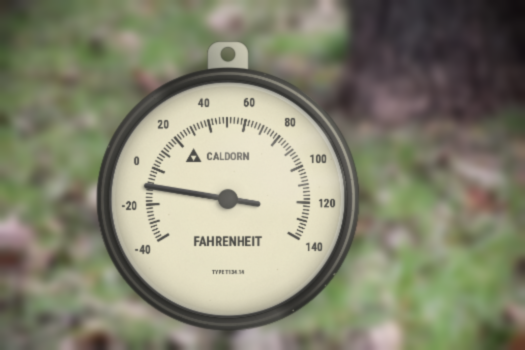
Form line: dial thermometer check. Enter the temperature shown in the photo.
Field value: -10 °F
